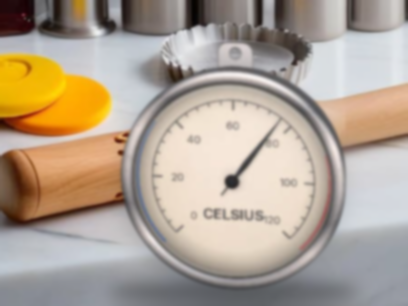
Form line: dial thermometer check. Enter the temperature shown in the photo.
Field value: 76 °C
